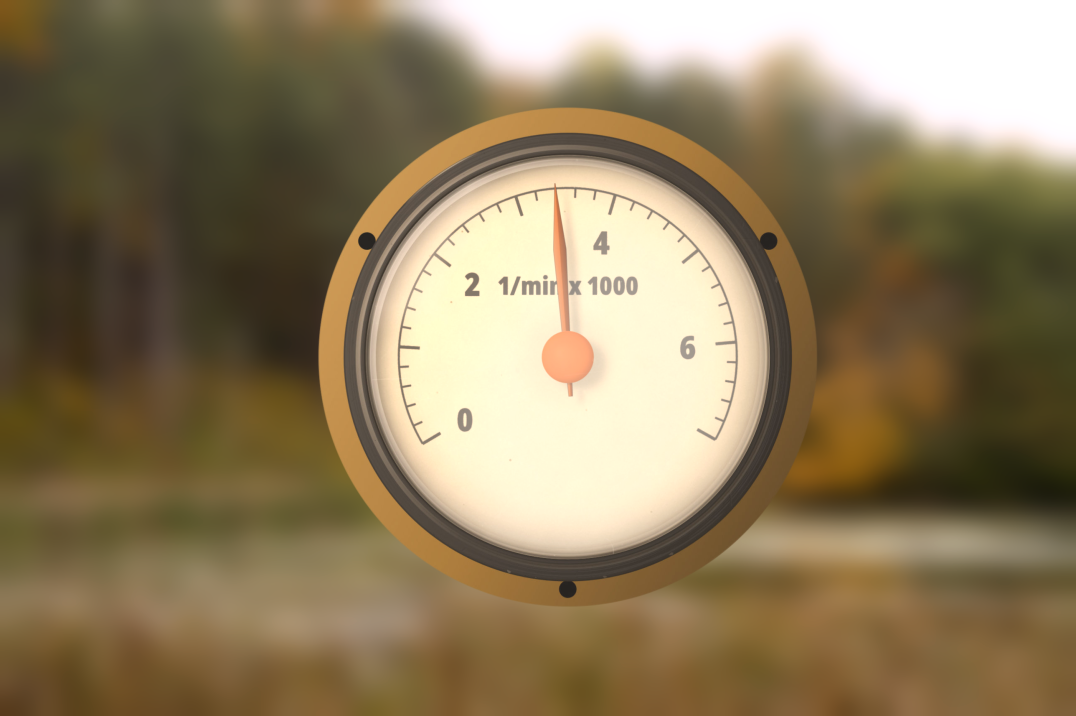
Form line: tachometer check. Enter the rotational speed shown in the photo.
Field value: 3400 rpm
